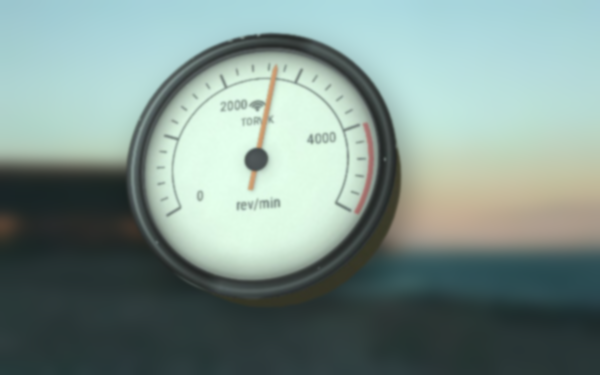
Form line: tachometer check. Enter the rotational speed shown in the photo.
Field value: 2700 rpm
